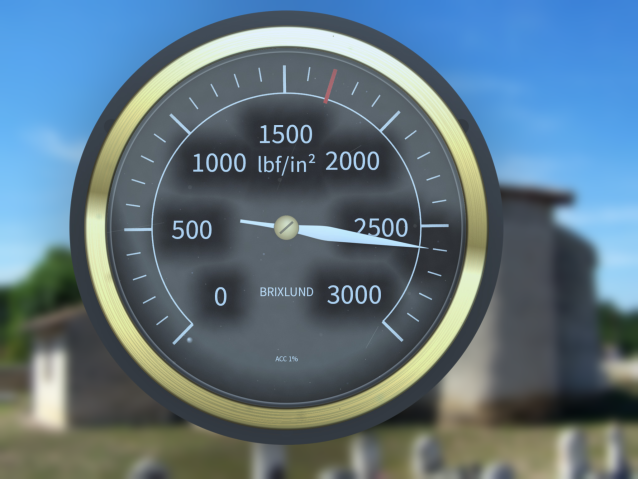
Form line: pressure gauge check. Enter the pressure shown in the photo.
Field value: 2600 psi
